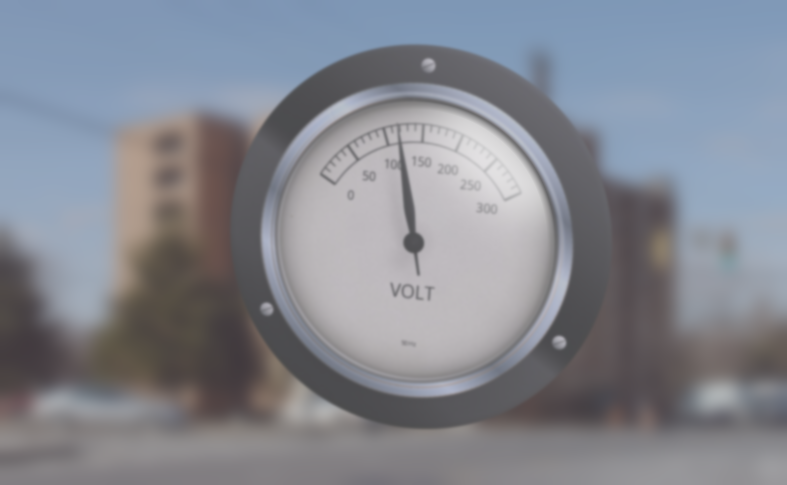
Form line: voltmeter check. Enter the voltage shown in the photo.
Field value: 120 V
